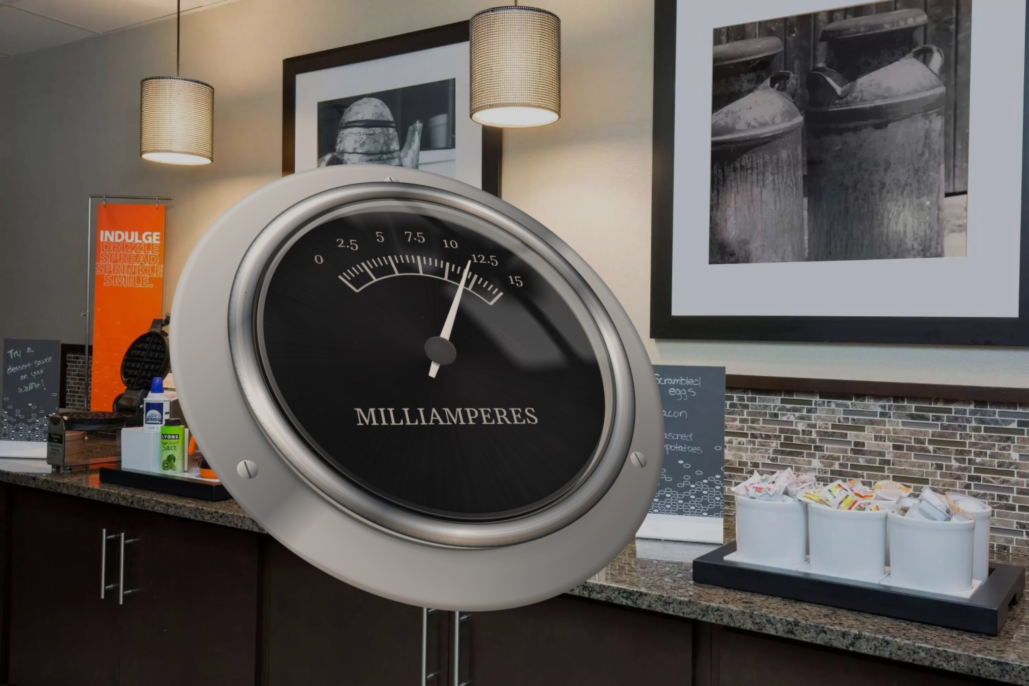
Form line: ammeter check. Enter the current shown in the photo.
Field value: 11.5 mA
